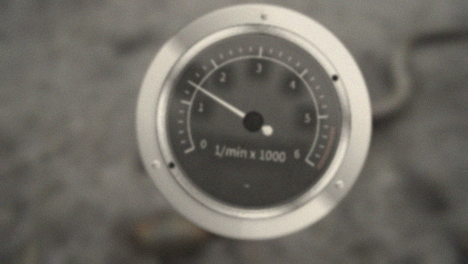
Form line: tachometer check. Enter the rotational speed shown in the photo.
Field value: 1400 rpm
